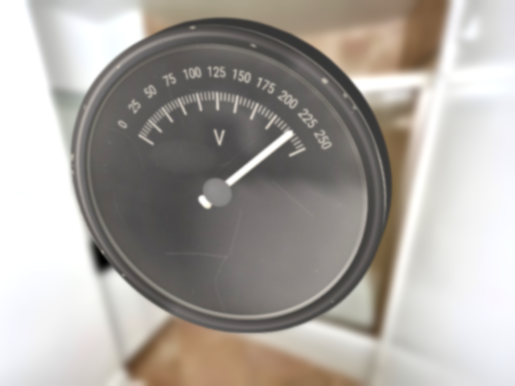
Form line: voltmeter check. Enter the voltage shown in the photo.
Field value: 225 V
